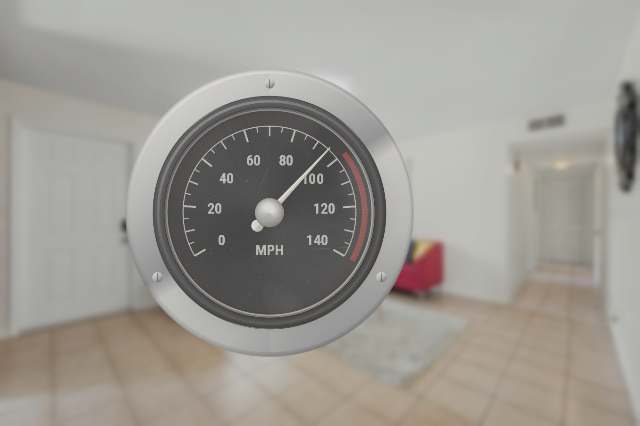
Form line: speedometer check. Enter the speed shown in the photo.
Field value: 95 mph
